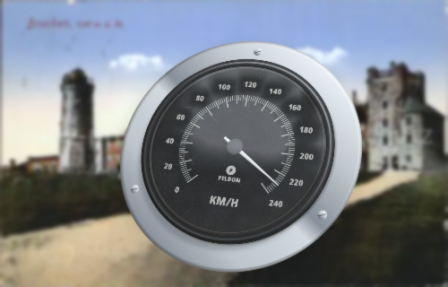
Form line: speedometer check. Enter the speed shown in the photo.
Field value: 230 km/h
